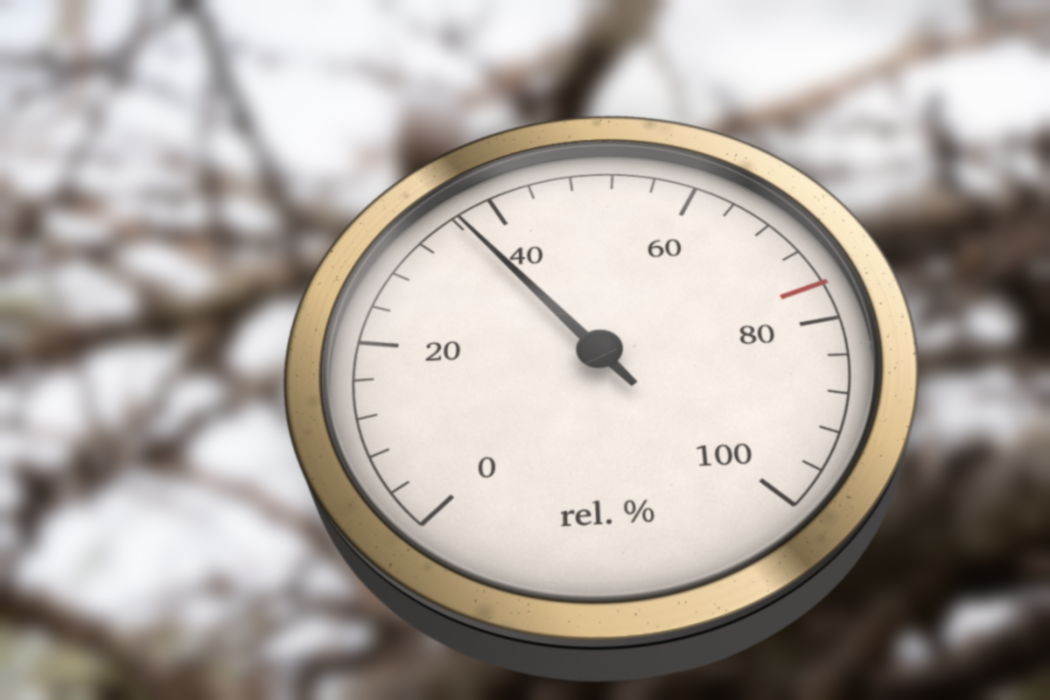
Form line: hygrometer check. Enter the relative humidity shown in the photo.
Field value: 36 %
